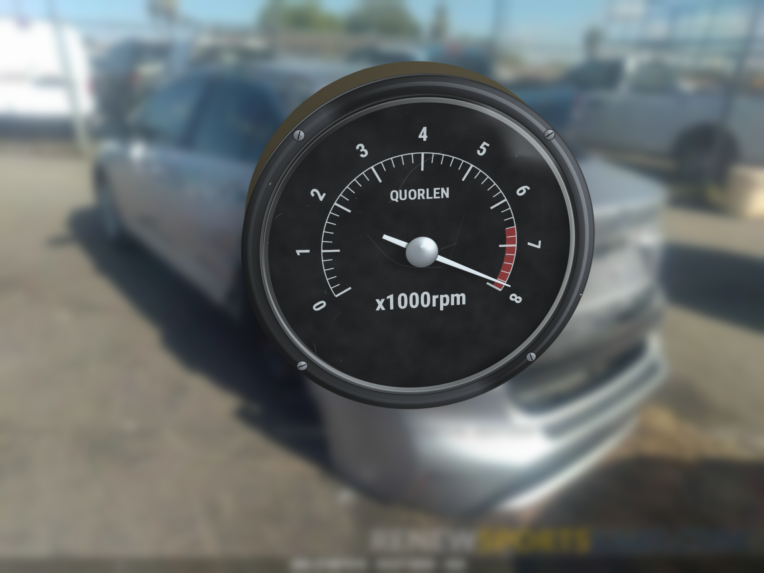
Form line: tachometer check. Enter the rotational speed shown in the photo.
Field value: 7800 rpm
